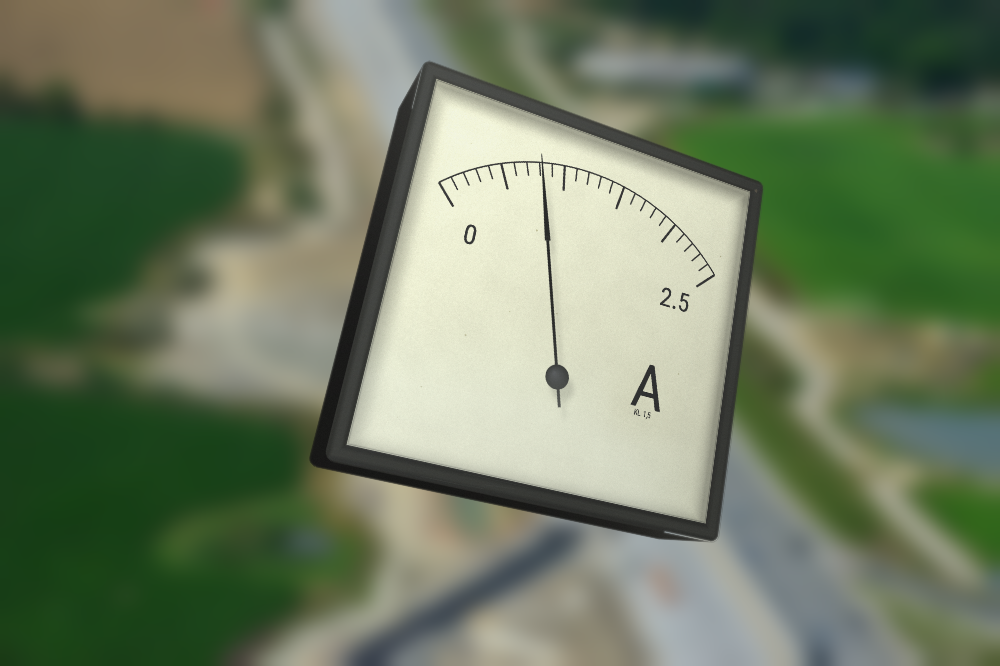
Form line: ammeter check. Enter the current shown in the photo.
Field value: 0.8 A
